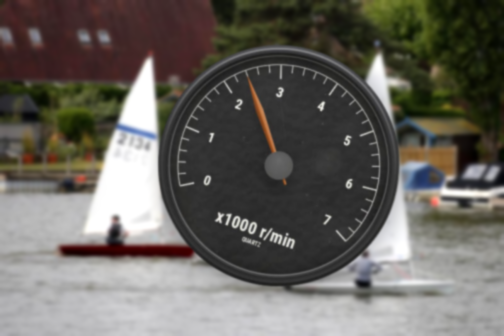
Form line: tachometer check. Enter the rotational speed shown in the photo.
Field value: 2400 rpm
